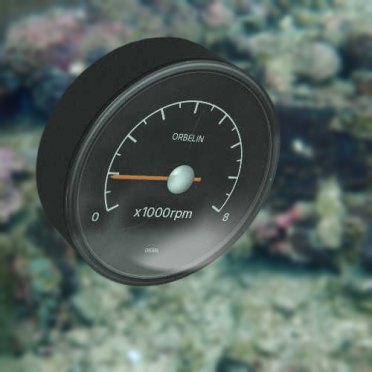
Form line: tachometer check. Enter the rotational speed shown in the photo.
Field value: 1000 rpm
